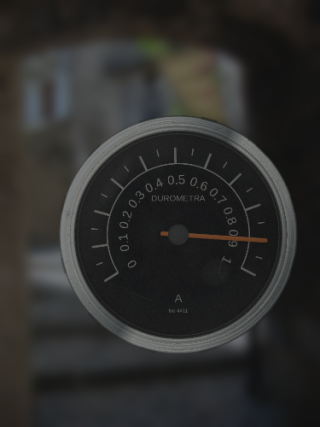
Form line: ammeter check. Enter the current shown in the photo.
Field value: 0.9 A
